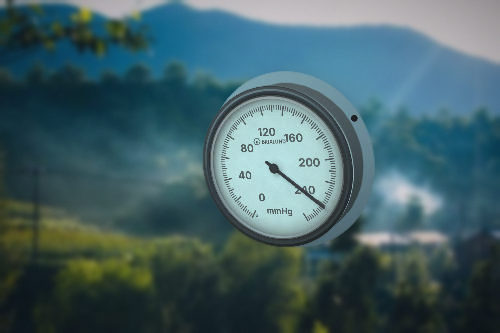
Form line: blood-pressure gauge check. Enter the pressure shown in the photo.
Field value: 240 mmHg
